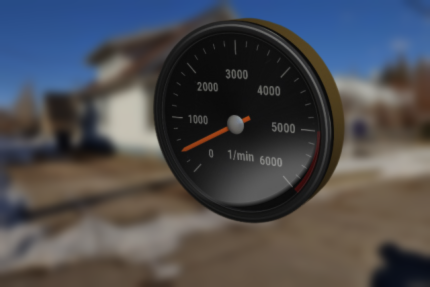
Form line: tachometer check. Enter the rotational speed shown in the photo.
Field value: 400 rpm
